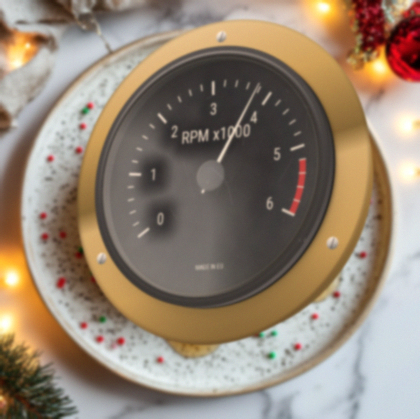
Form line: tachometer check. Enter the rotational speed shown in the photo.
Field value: 3800 rpm
